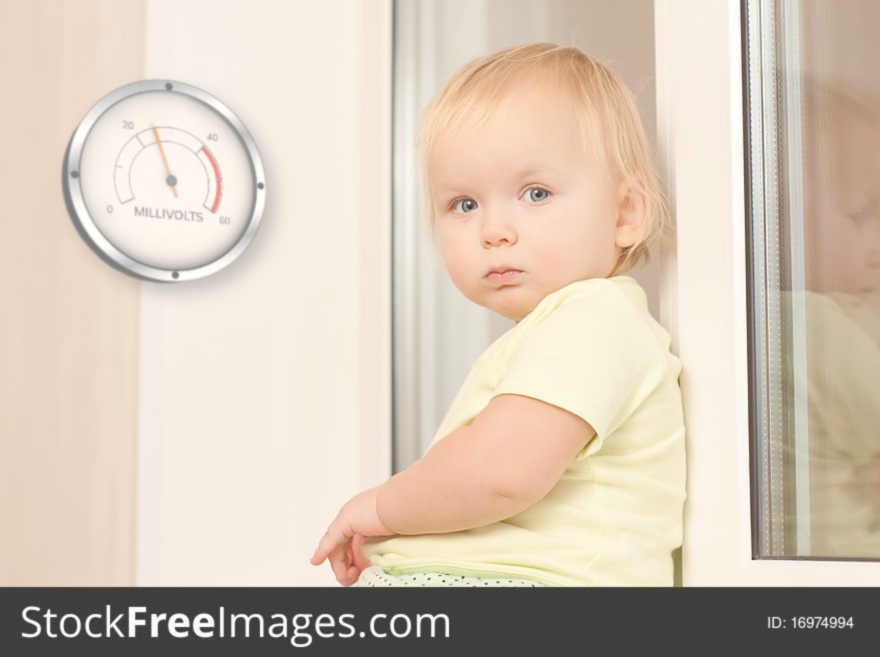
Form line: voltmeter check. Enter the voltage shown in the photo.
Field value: 25 mV
